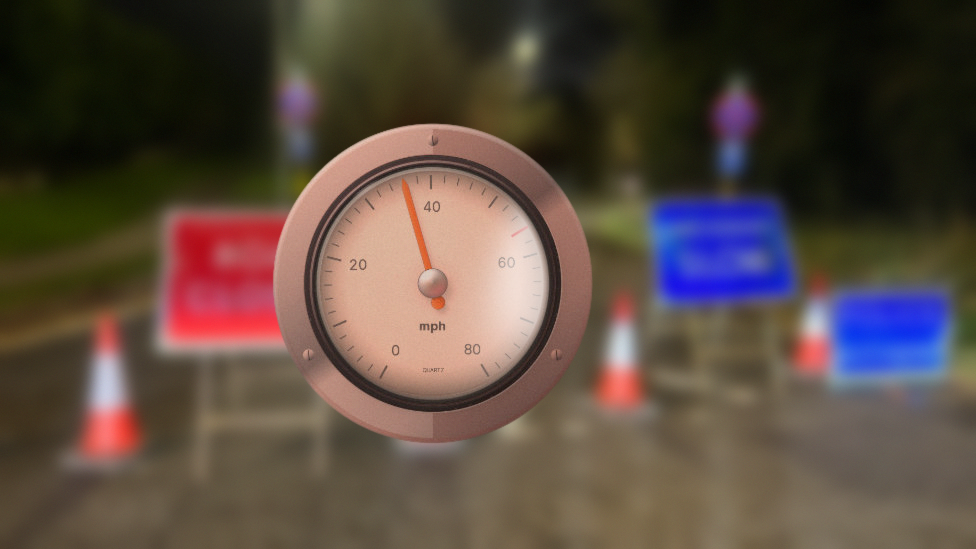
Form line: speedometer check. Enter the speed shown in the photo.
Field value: 36 mph
